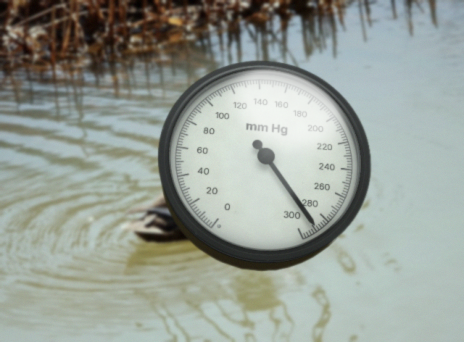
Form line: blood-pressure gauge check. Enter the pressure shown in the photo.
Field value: 290 mmHg
